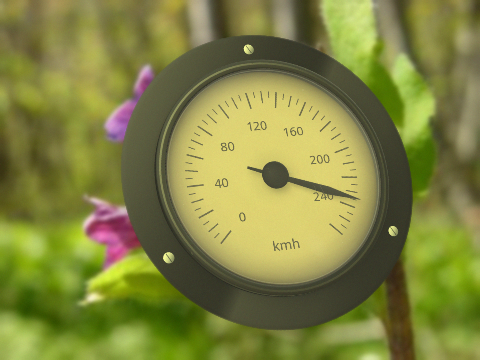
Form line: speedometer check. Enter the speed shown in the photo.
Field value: 235 km/h
